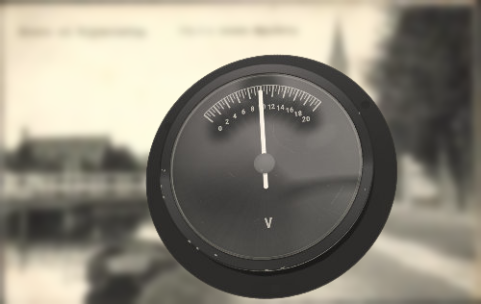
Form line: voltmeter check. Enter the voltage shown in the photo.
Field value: 10 V
